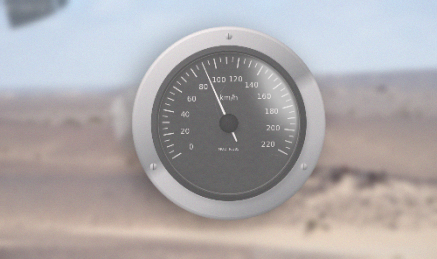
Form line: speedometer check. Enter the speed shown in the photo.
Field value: 90 km/h
